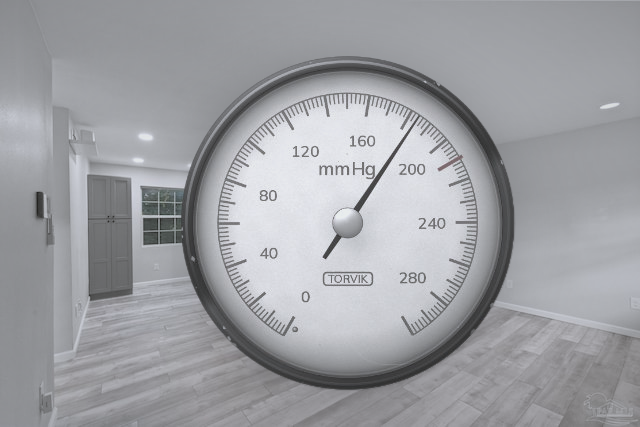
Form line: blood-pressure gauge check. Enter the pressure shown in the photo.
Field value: 184 mmHg
